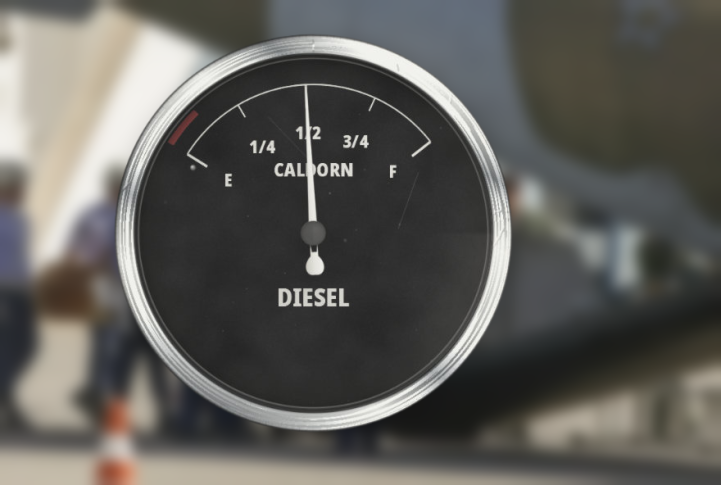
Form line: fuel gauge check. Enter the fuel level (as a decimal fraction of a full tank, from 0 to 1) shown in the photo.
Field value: 0.5
